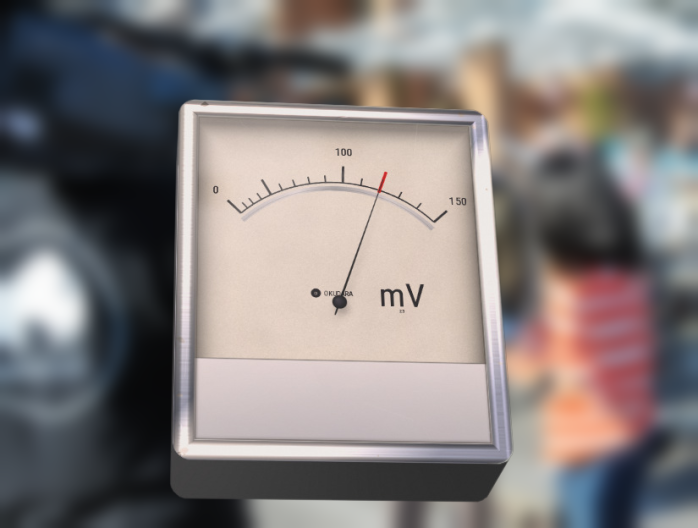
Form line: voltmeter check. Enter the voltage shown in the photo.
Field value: 120 mV
